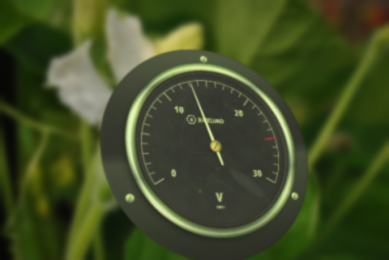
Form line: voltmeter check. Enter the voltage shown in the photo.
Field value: 13 V
